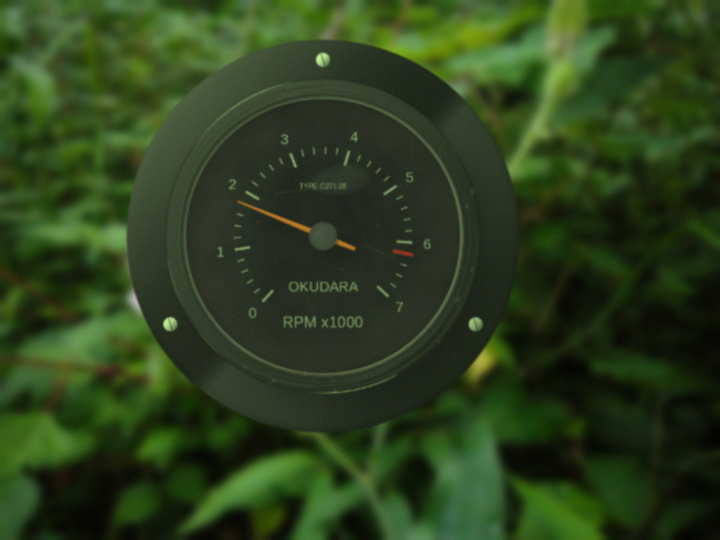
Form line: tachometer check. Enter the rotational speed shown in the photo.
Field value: 1800 rpm
